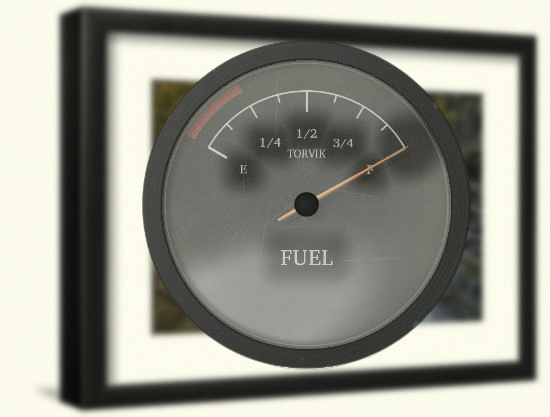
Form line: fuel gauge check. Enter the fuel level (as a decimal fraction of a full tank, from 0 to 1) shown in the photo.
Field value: 1
